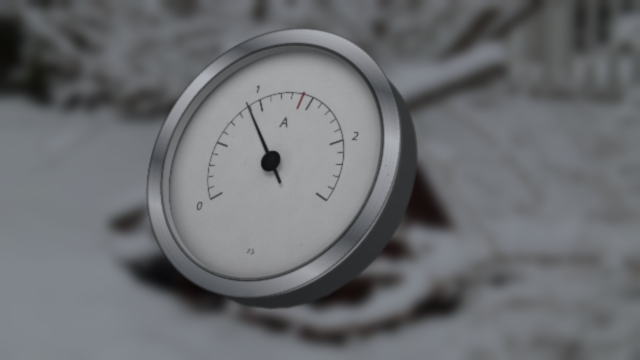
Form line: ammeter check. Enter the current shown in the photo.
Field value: 0.9 A
